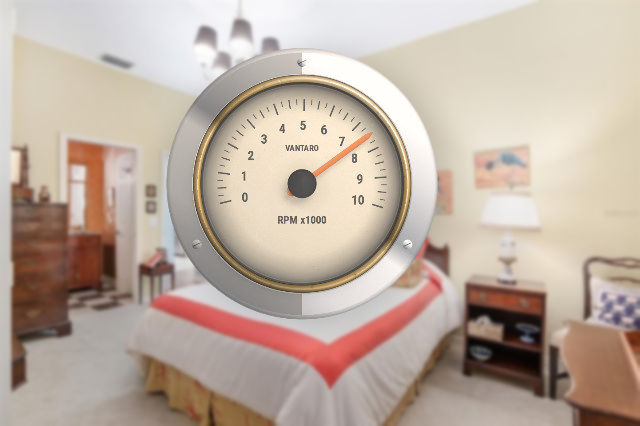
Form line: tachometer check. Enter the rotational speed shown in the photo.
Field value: 7500 rpm
